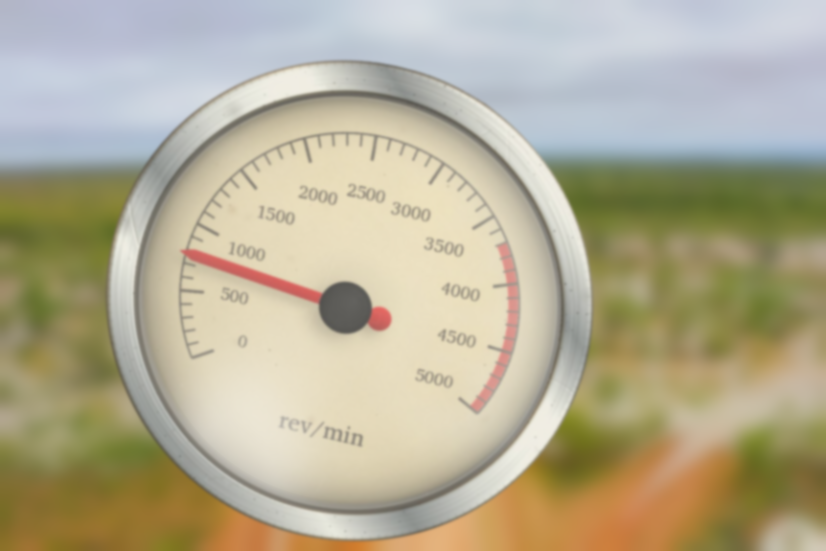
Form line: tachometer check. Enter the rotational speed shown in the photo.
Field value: 800 rpm
